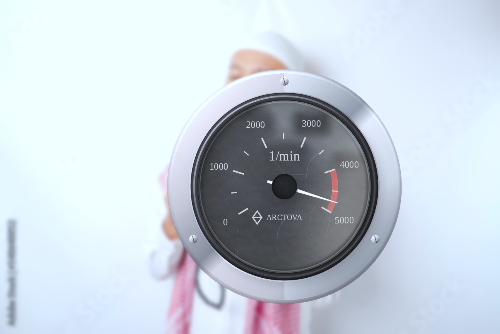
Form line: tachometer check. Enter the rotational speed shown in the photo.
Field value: 4750 rpm
